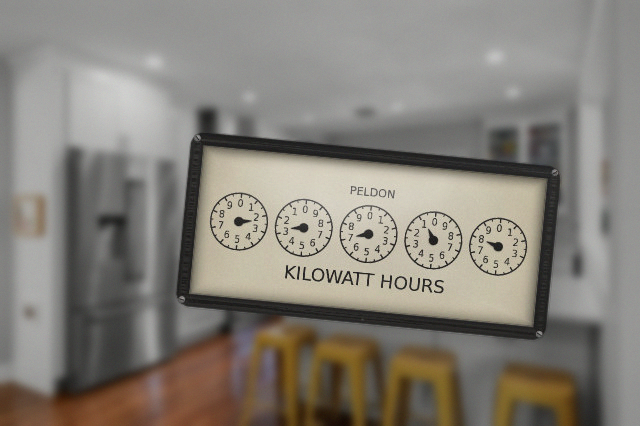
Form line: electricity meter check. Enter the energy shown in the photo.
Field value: 22708 kWh
